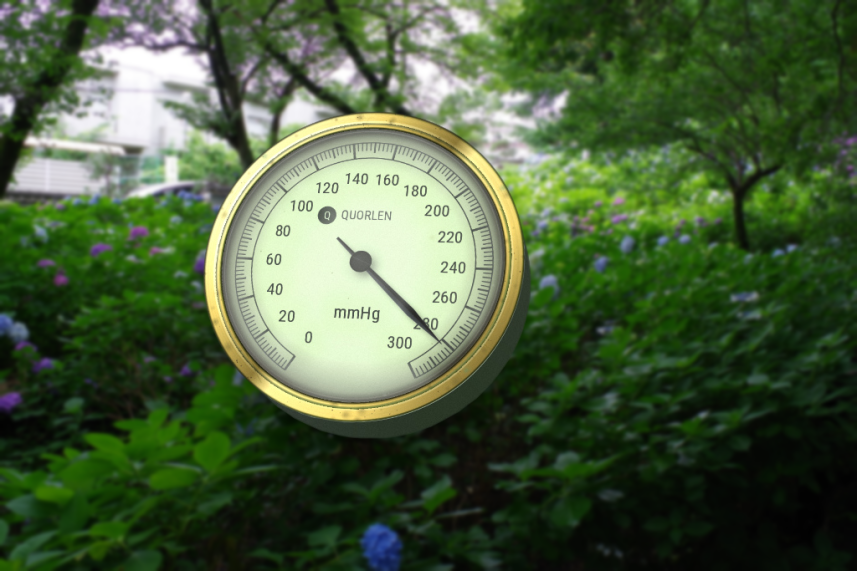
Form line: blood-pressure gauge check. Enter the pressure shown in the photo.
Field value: 282 mmHg
